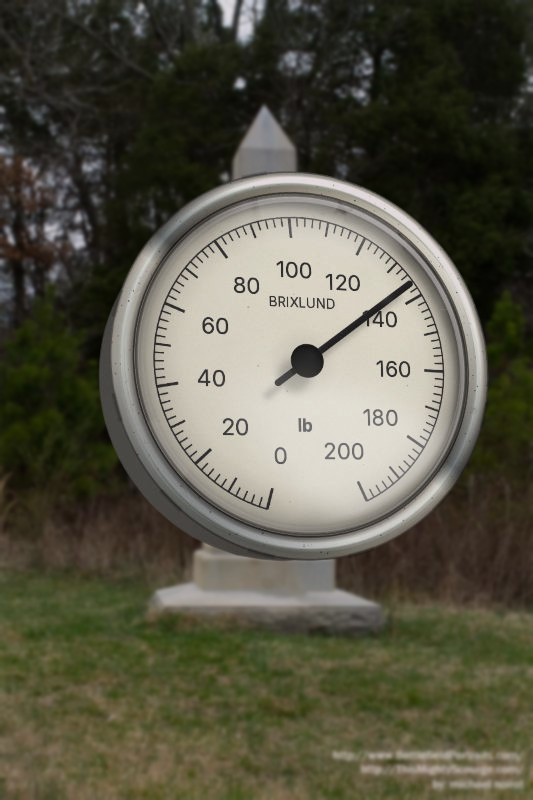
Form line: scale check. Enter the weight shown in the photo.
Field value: 136 lb
